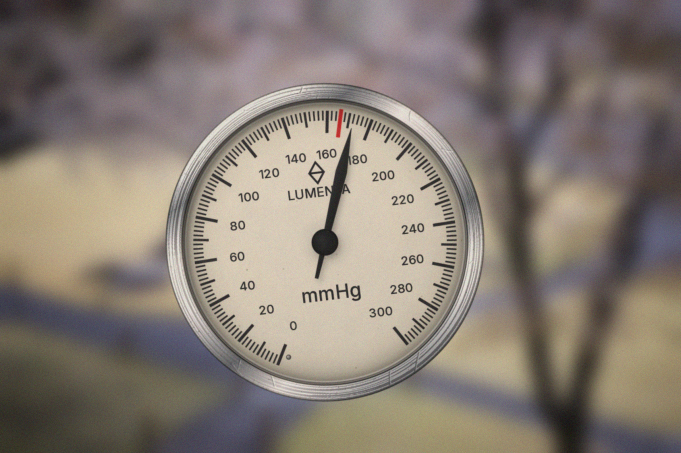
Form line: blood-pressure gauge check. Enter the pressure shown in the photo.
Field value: 172 mmHg
